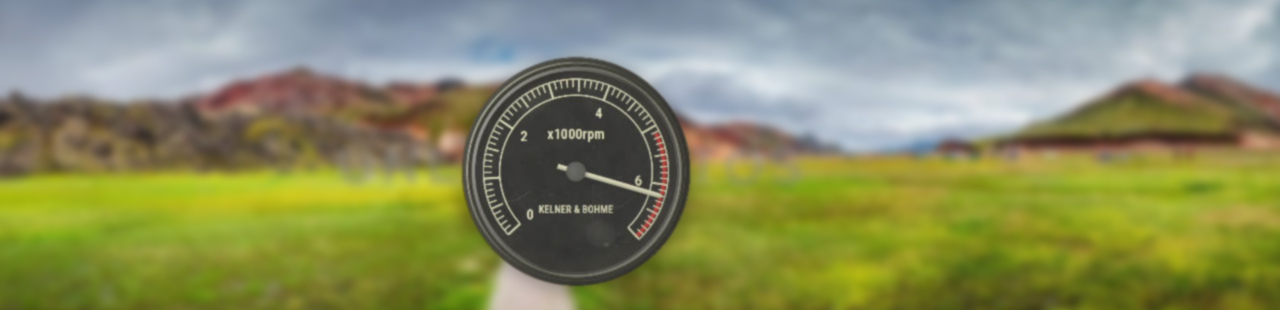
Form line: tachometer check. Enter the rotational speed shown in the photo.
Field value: 6200 rpm
